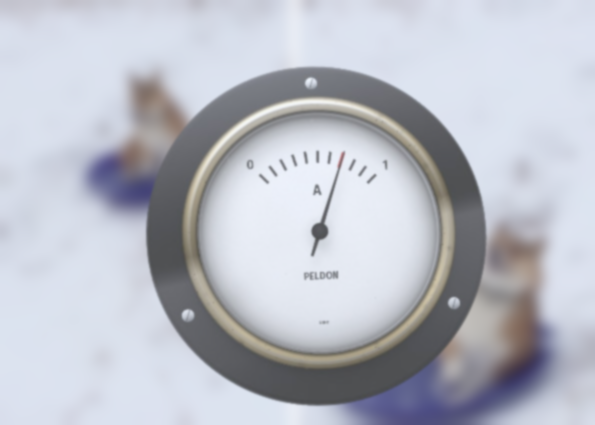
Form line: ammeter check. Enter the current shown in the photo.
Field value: 0.7 A
